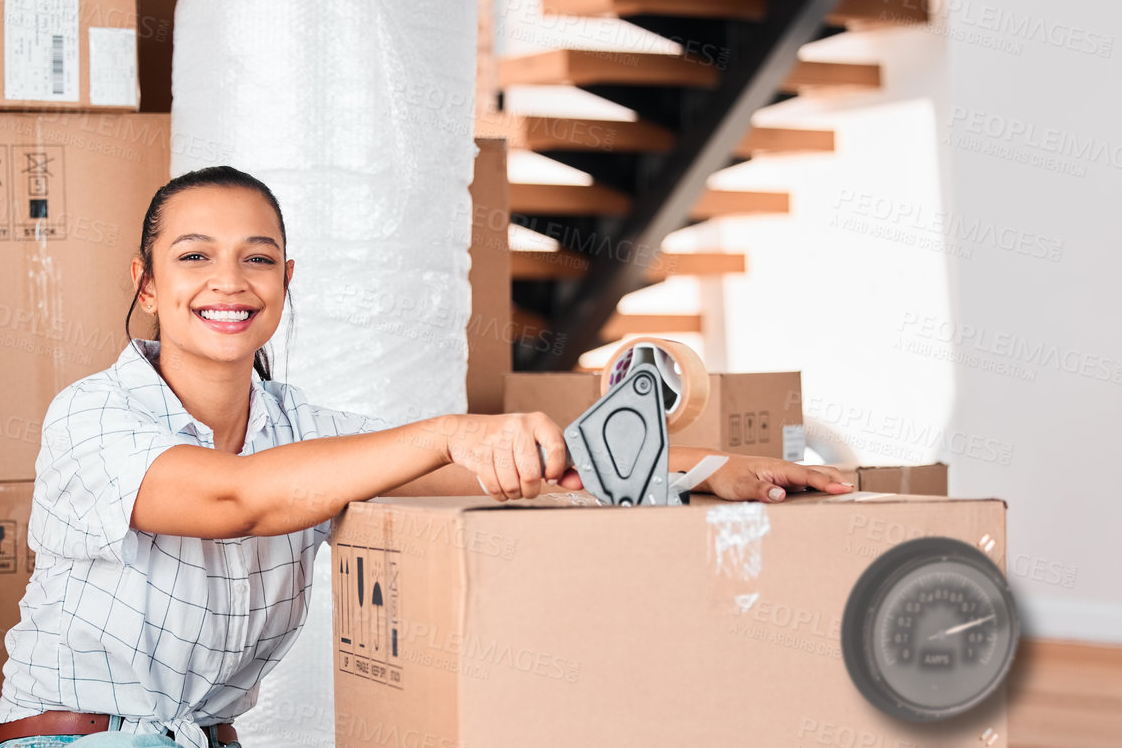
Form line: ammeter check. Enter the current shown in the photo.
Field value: 0.8 A
